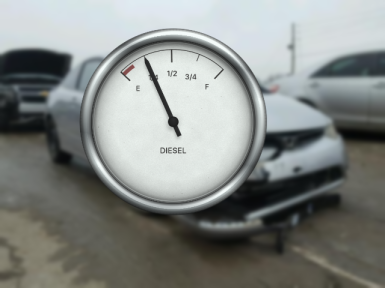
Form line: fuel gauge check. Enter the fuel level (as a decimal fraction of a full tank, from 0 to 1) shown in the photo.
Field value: 0.25
